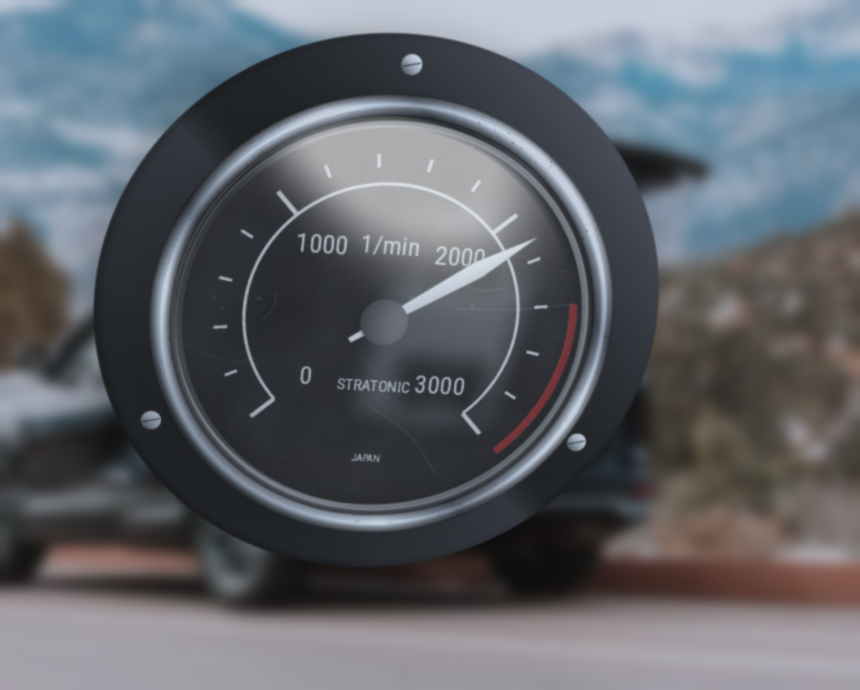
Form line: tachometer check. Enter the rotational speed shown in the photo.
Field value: 2100 rpm
